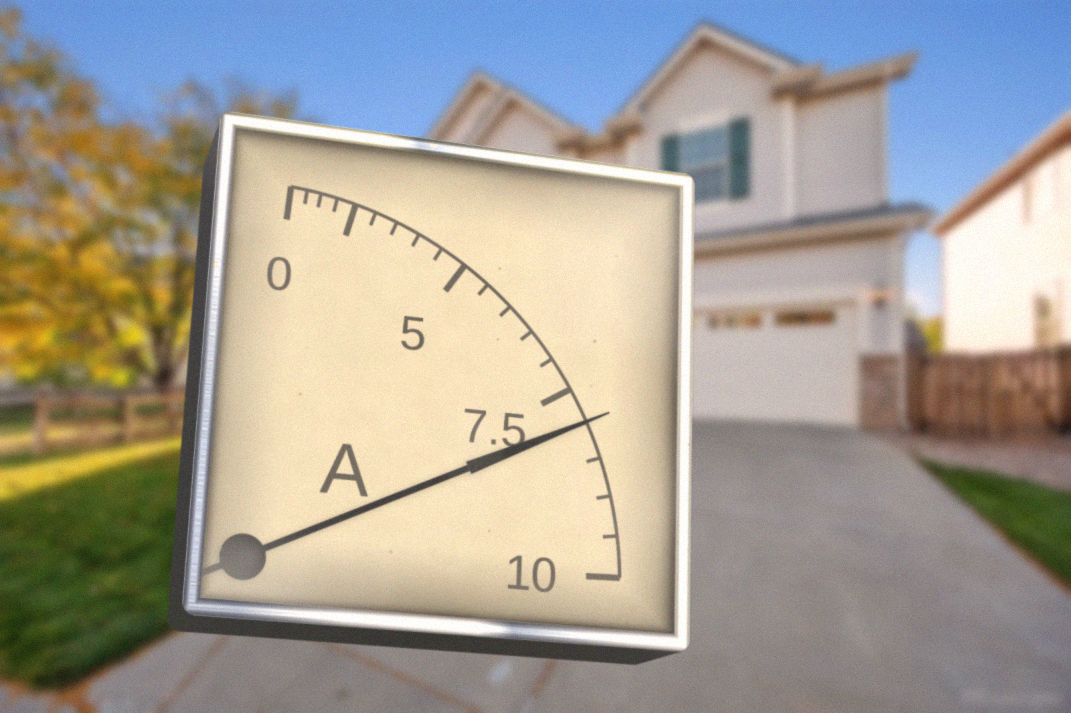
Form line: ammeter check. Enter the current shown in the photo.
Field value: 8 A
